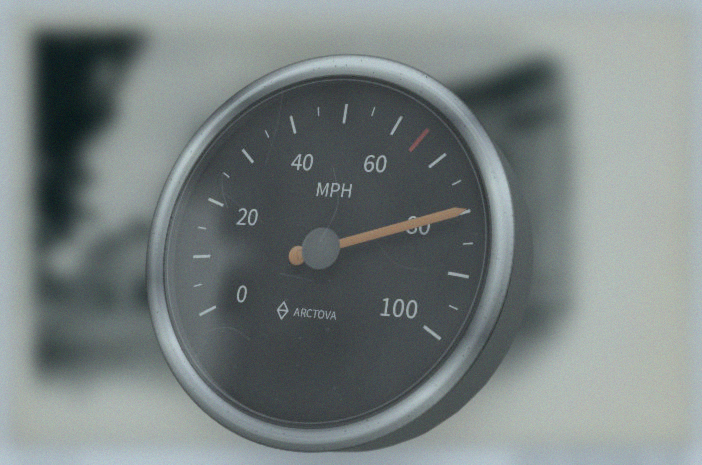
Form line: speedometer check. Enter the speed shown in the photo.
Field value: 80 mph
